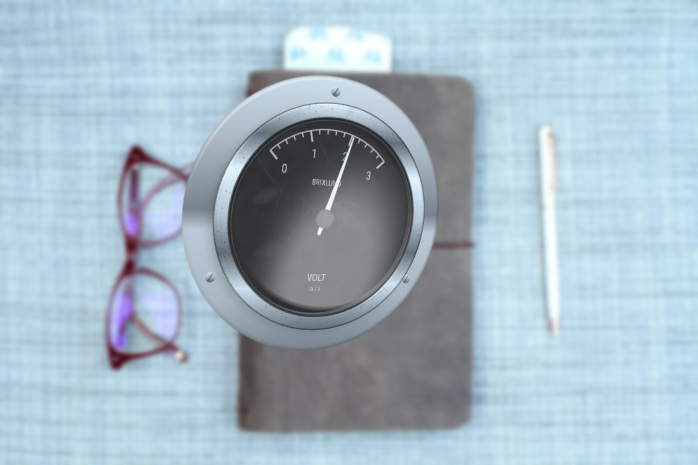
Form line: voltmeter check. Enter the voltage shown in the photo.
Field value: 2 V
